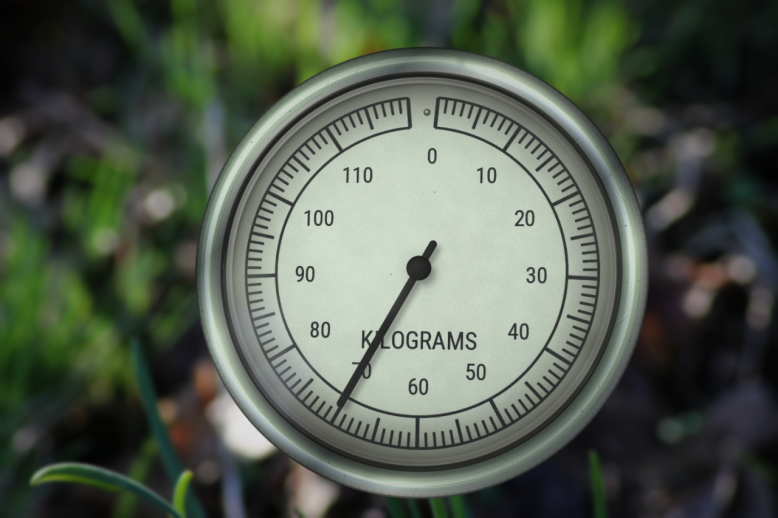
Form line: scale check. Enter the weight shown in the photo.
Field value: 70 kg
